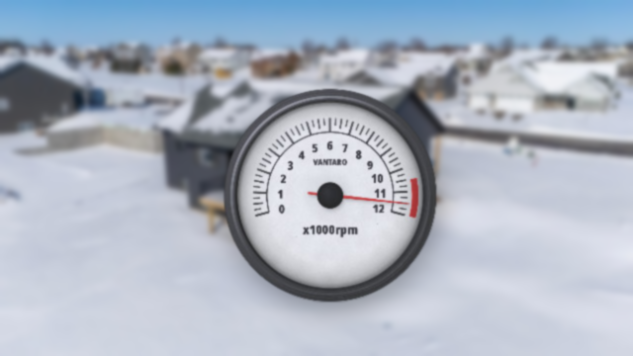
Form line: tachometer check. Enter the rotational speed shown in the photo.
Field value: 11500 rpm
